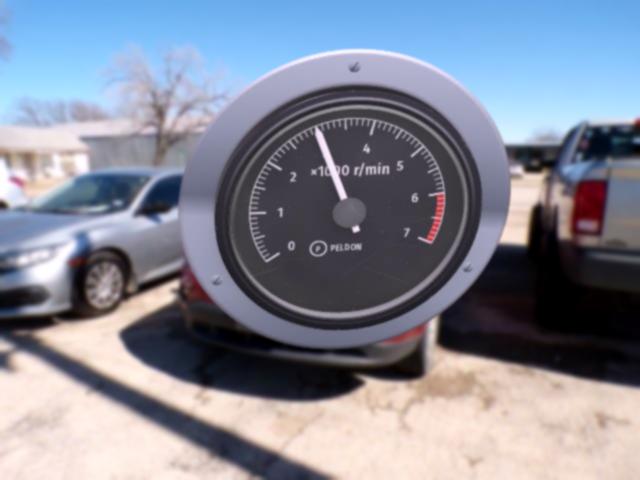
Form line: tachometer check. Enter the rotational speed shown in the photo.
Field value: 3000 rpm
